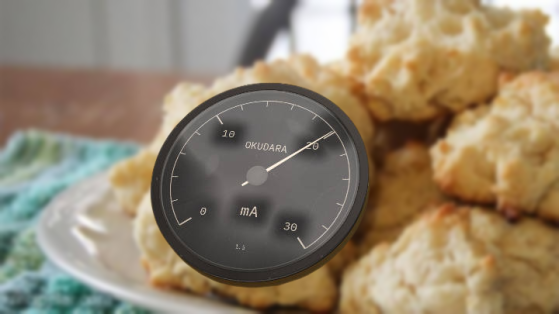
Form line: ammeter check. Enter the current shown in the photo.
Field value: 20 mA
